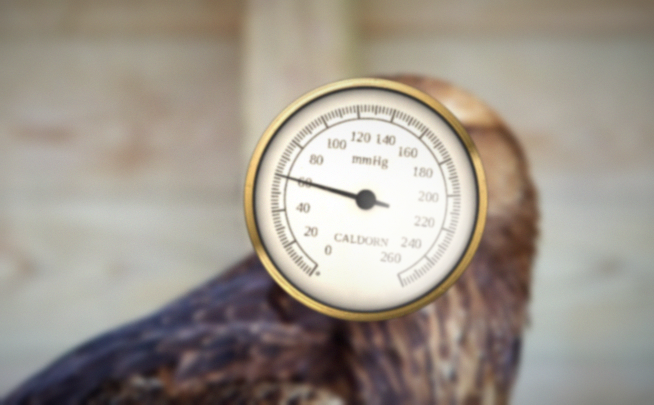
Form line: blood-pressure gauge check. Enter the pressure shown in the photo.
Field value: 60 mmHg
